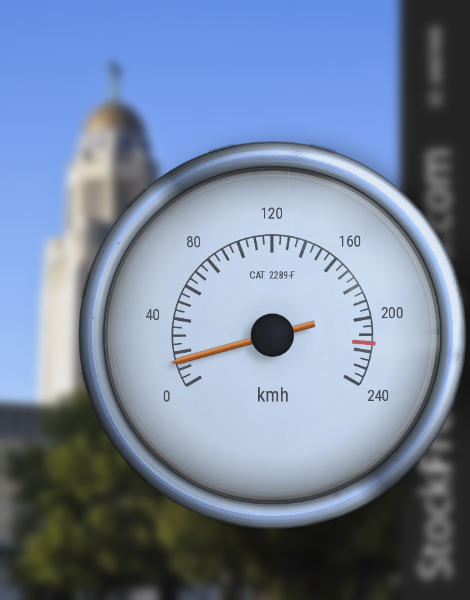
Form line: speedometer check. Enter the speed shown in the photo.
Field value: 15 km/h
